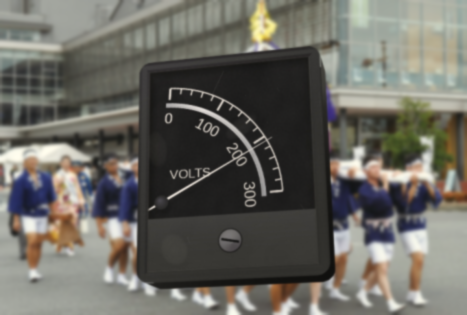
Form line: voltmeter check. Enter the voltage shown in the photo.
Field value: 210 V
